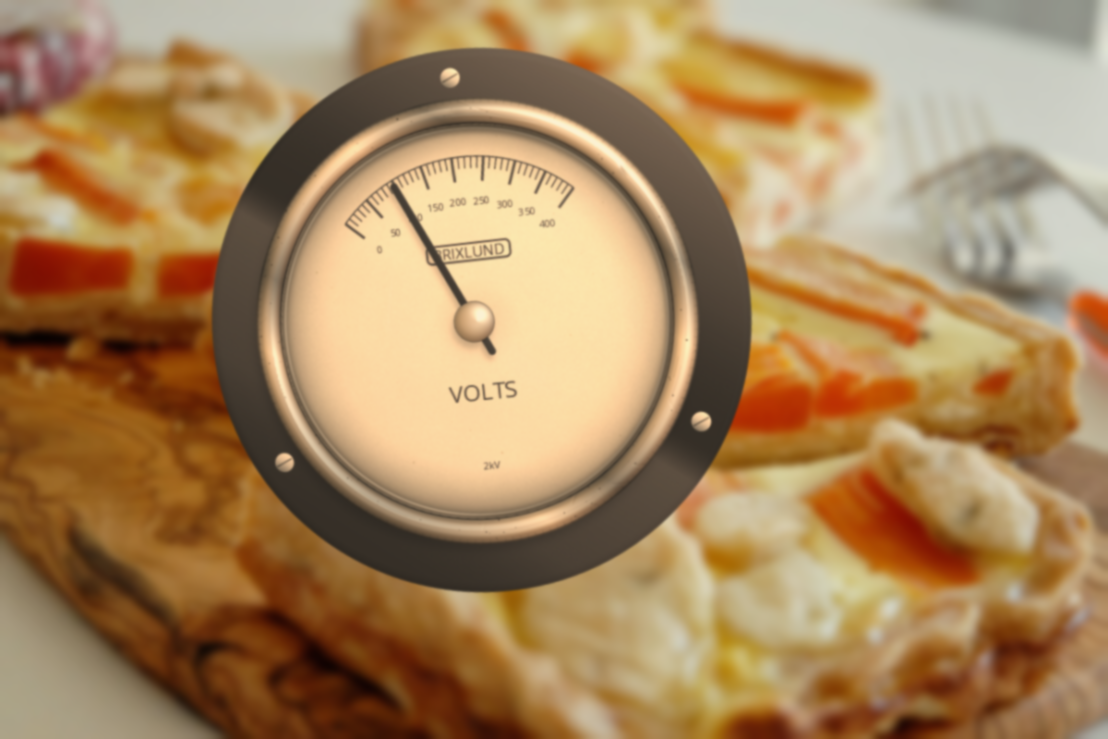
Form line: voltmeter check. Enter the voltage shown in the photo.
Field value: 100 V
